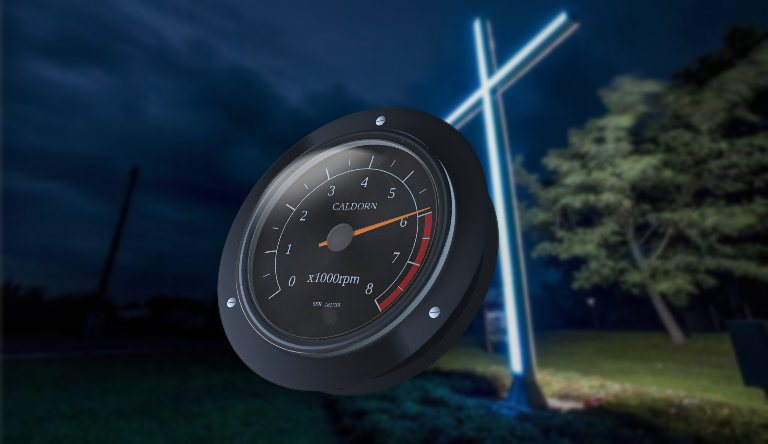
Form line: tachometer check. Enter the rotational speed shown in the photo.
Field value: 6000 rpm
